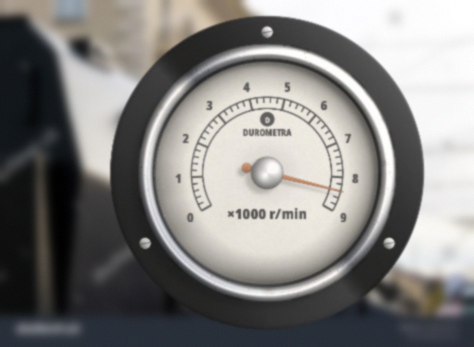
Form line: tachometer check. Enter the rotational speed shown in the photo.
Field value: 8400 rpm
